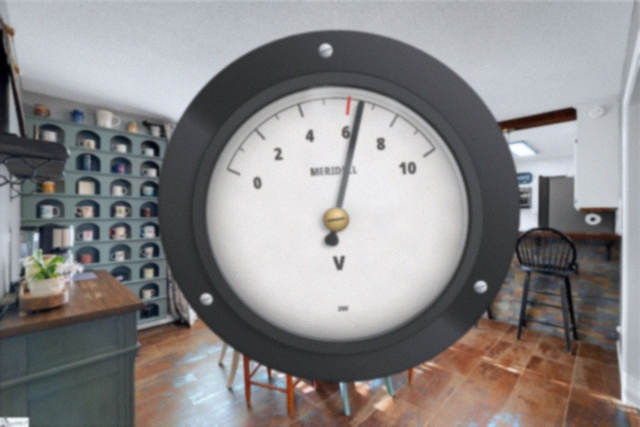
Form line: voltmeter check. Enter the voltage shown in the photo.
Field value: 6.5 V
